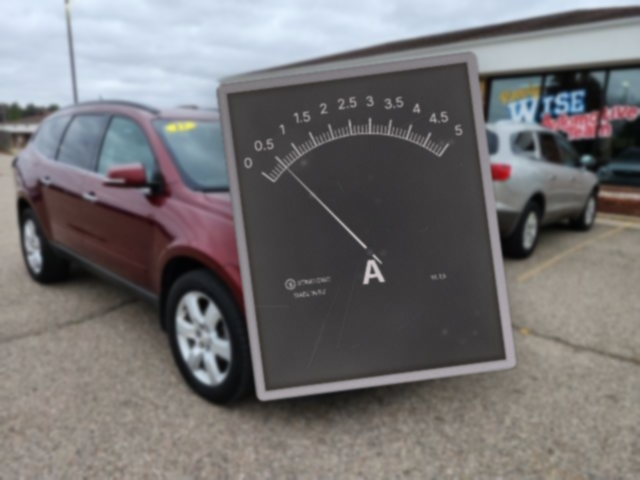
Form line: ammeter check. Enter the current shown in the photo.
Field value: 0.5 A
